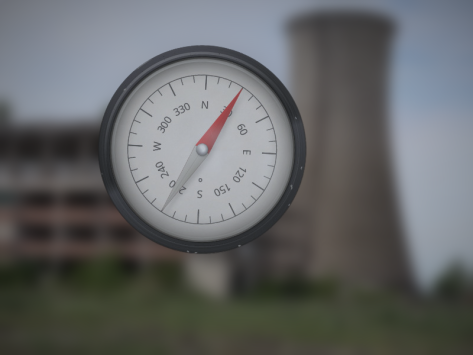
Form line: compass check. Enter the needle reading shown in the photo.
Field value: 30 °
